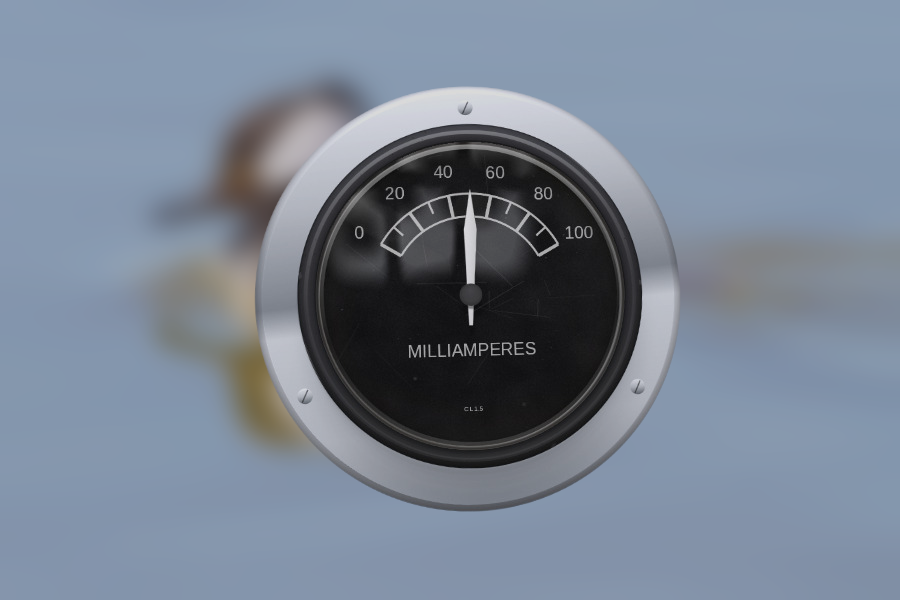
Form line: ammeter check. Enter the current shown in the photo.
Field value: 50 mA
